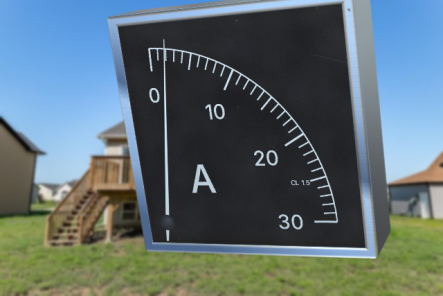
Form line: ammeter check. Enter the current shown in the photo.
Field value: 2 A
